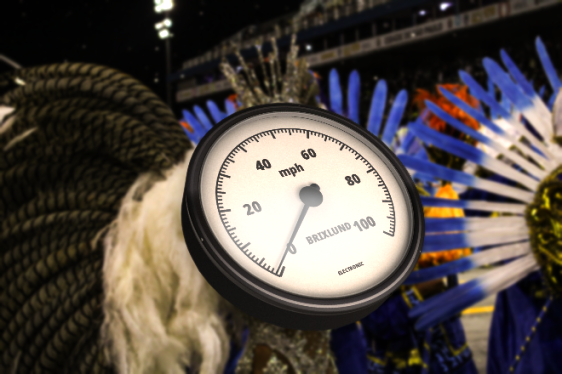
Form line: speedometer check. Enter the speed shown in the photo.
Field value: 1 mph
